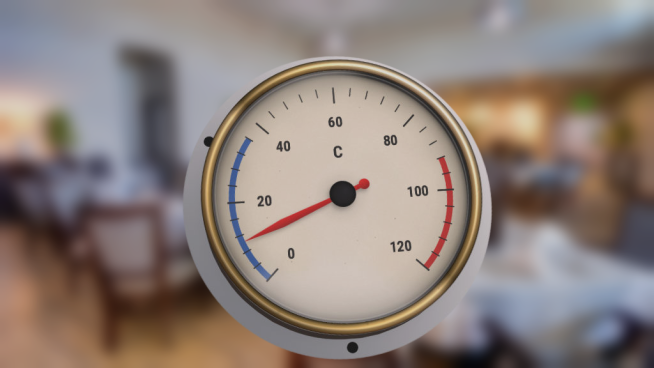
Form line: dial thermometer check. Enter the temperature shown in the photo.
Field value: 10 °C
